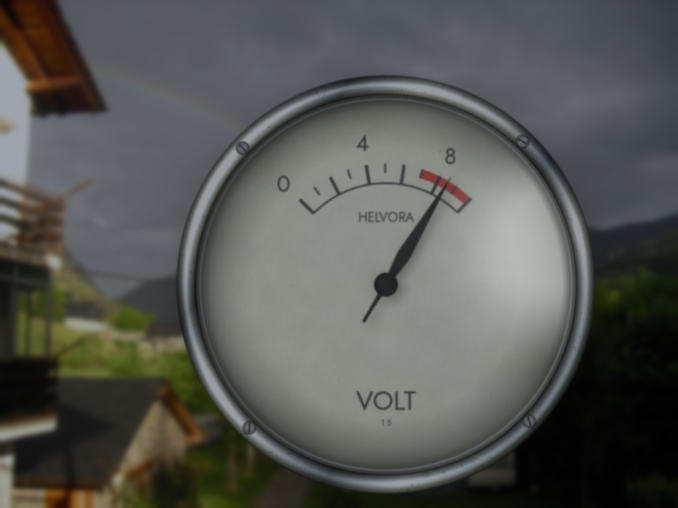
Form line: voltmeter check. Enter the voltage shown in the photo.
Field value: 8.5 V
